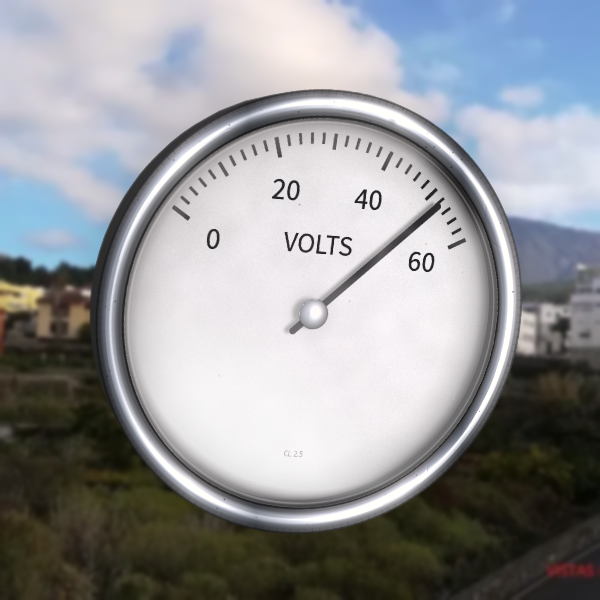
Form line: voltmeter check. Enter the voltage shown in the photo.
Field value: 52 V
